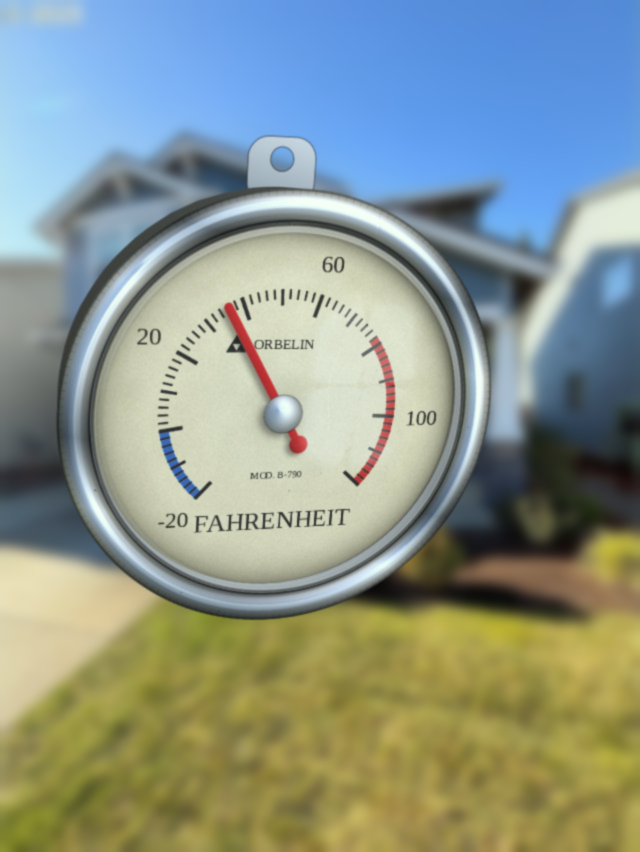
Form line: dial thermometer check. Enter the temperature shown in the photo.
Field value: 36 °F
